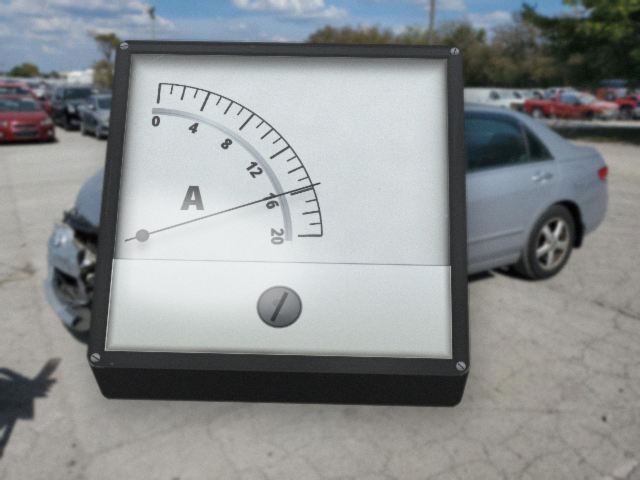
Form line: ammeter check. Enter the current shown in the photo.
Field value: 16 A
